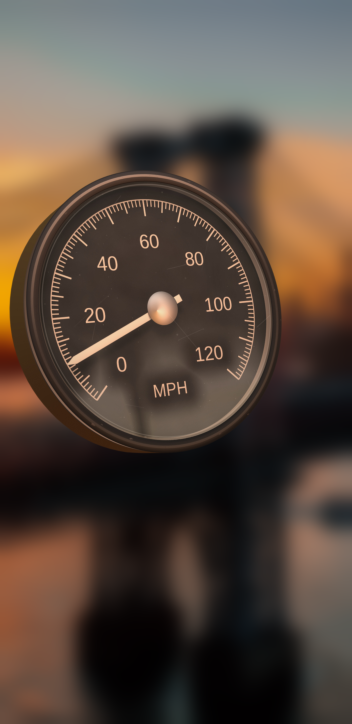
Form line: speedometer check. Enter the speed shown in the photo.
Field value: 10 mph
